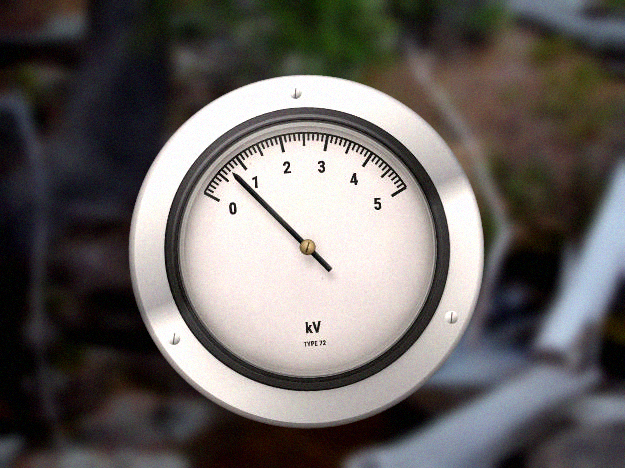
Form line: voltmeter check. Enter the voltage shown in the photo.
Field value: 0.7 kV
